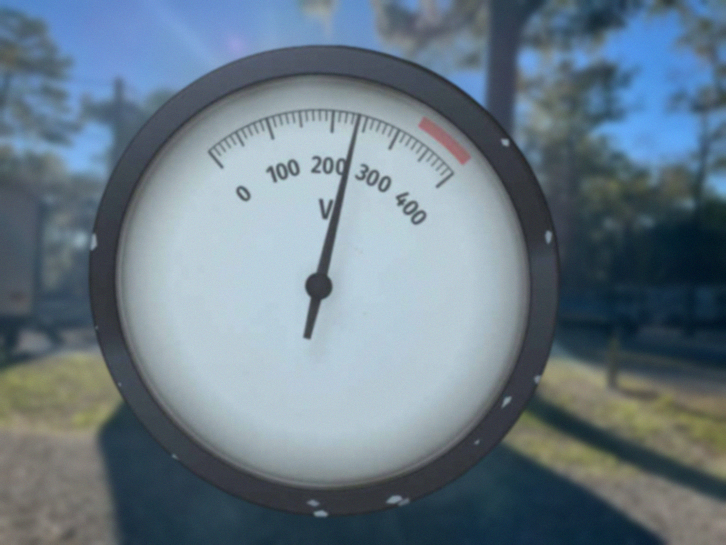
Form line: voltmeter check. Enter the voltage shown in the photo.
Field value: 240 V
